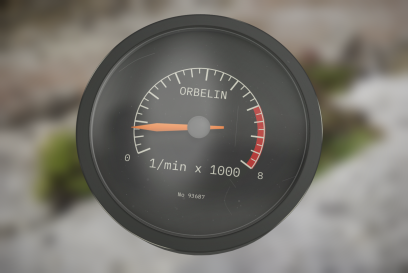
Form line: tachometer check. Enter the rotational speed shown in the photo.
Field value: 750 rpm
